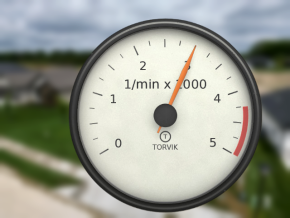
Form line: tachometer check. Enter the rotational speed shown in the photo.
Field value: 3000 rpm
